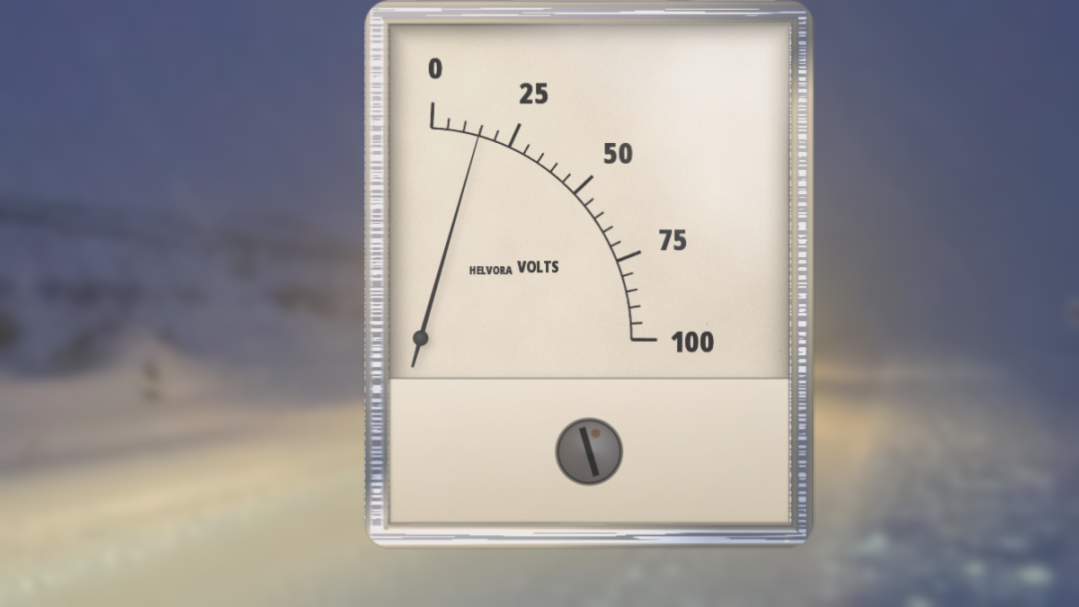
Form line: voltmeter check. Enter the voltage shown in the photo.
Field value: 15 V
